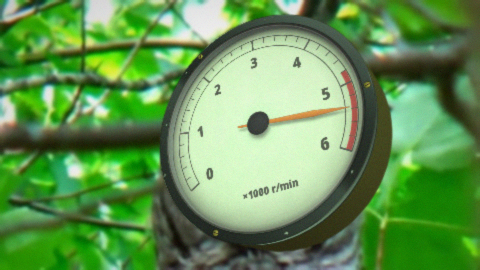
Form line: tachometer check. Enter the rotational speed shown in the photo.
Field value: 5400 rpm
